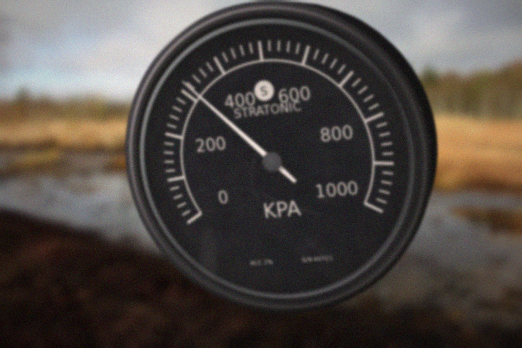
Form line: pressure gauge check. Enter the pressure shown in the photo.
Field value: 320 kPa
